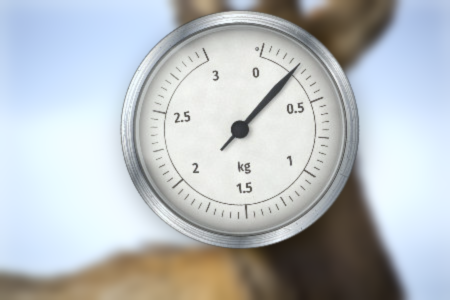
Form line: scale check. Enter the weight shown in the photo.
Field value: 0.25 kg
